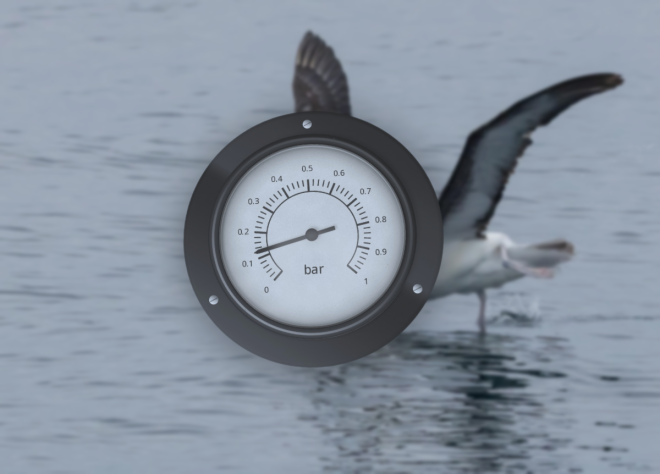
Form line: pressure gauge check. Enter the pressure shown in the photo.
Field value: 0.12 bar
